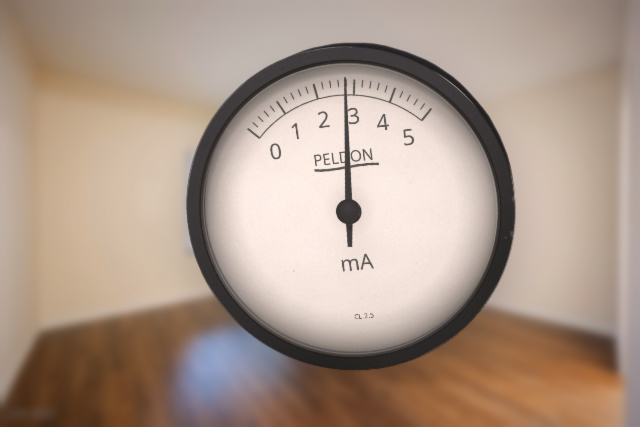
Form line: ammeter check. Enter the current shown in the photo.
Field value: 2.8 mA
